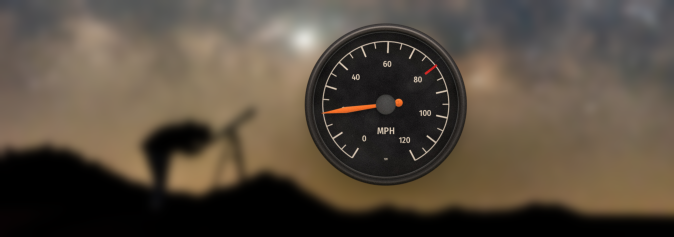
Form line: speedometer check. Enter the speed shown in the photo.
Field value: 20 mph
